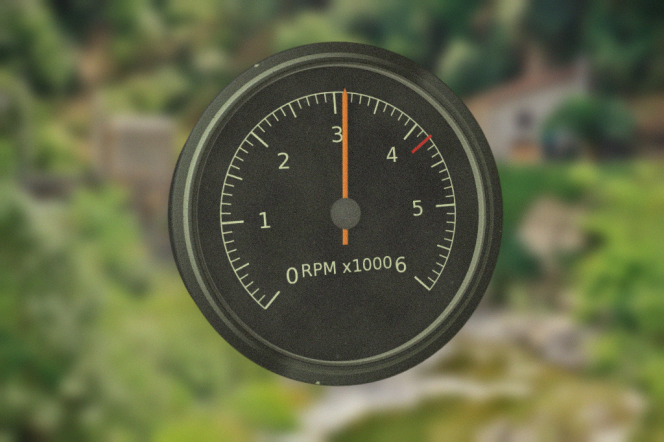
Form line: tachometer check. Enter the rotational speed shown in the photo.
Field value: 3100 rpm
